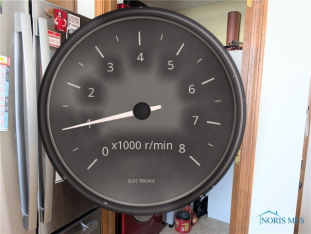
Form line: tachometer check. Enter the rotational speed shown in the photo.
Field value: 1000 rpm
